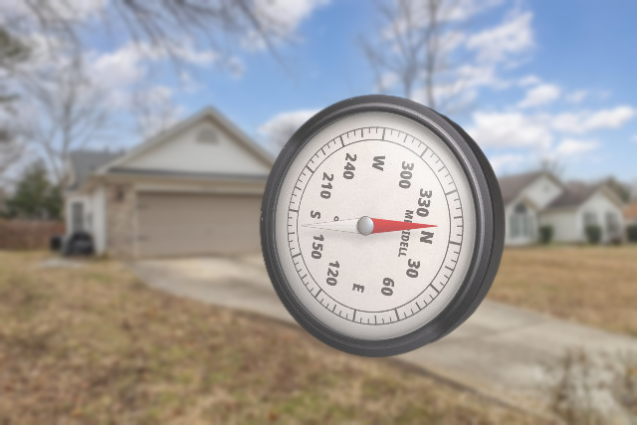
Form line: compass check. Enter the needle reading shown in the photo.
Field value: 350 °
